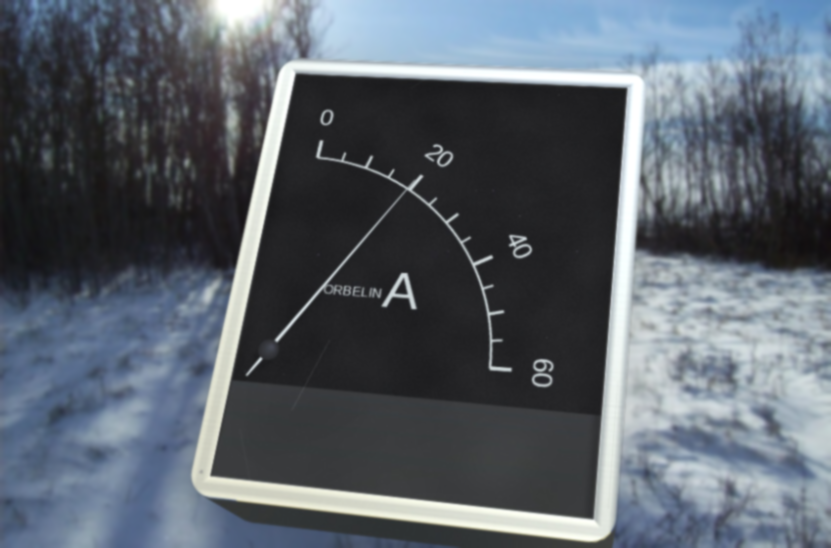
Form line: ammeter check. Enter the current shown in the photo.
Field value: 20 A
